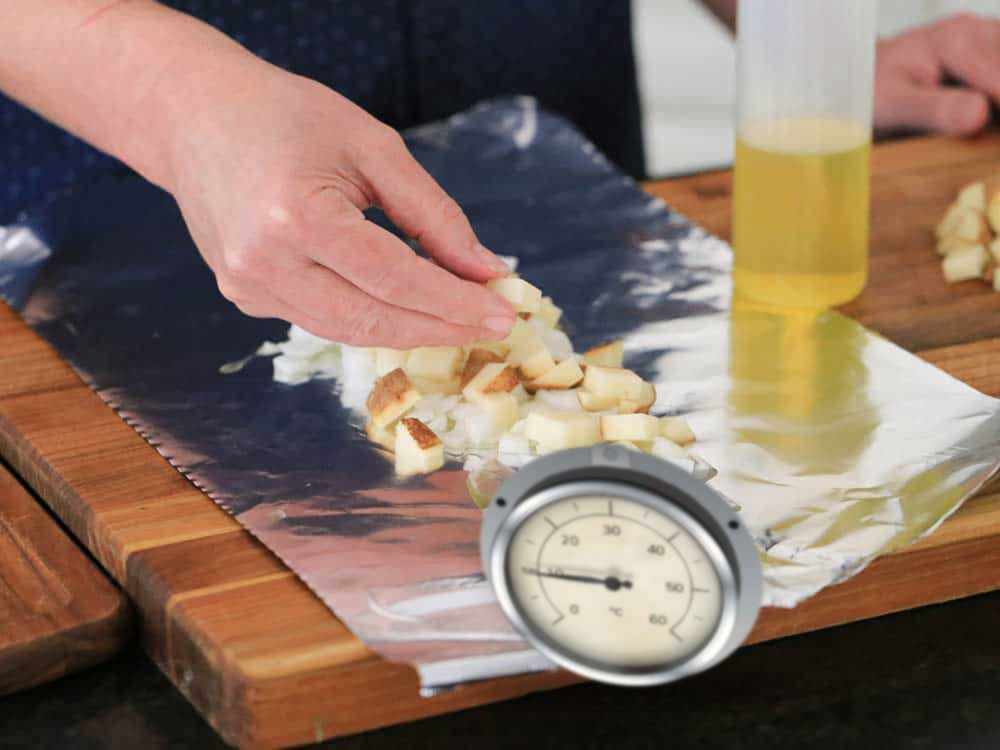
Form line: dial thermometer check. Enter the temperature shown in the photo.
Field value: 10 °C
